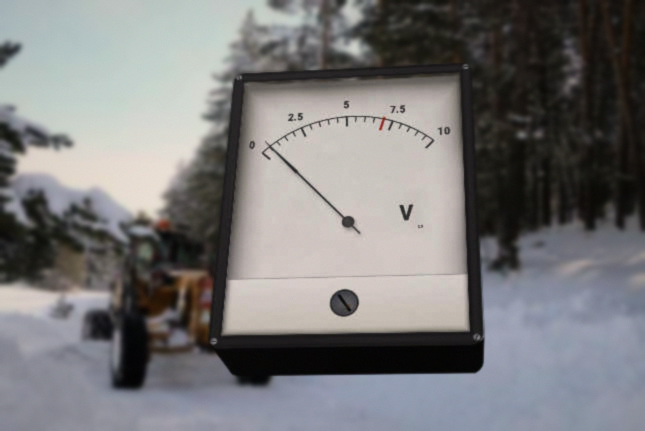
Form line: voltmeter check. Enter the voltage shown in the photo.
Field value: 0.5 V
